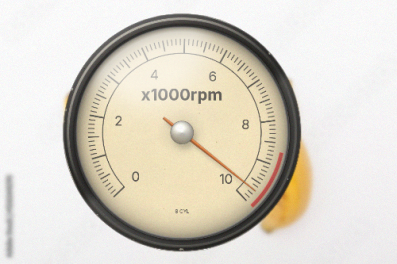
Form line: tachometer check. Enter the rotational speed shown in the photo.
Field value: 9700 rpm
